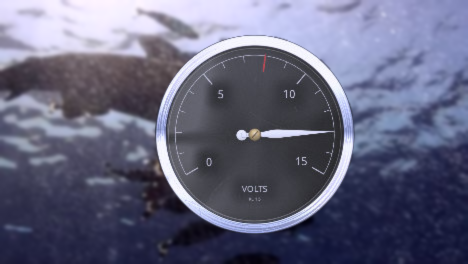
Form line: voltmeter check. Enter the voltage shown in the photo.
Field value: 13 V
